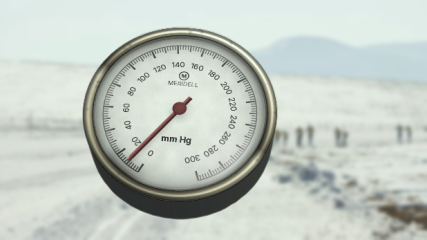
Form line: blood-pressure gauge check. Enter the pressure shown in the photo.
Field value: 10 mmHg
